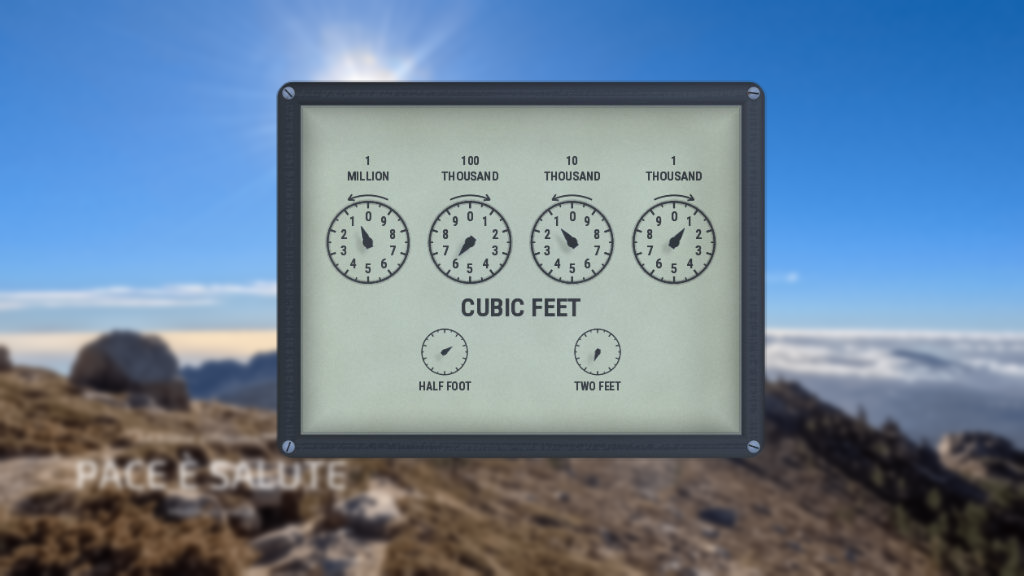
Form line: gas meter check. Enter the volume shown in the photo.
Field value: 61100 ft³
